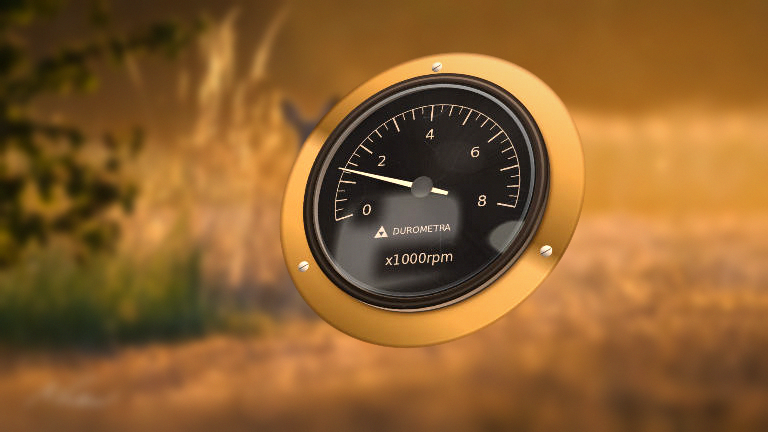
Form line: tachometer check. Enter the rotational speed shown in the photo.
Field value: 1250 rpm
